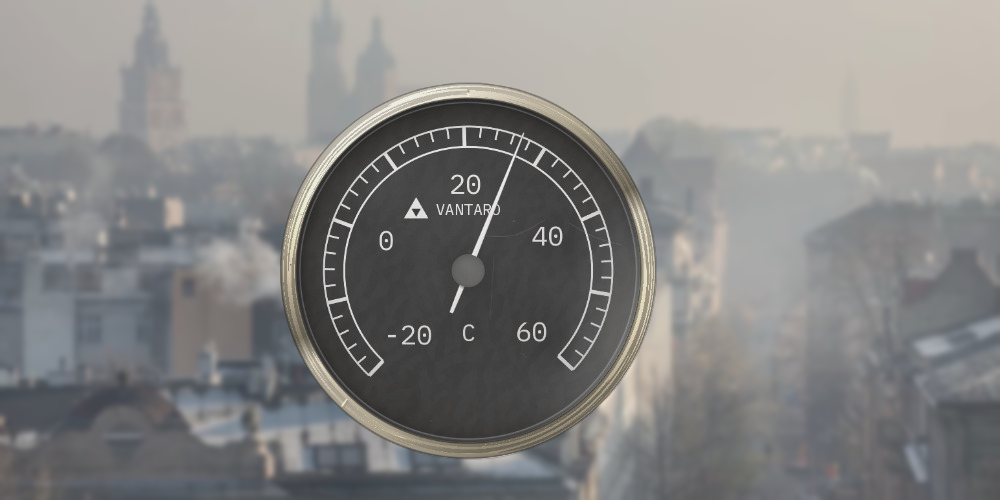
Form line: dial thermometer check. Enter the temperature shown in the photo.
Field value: 27 °C
